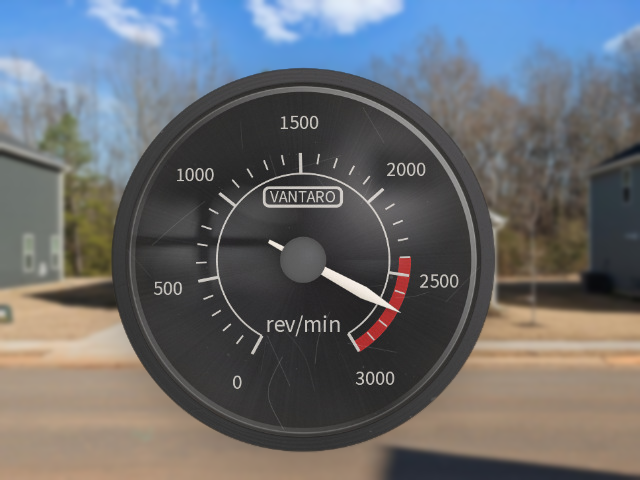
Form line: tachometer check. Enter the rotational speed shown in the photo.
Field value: 2700 rpm
